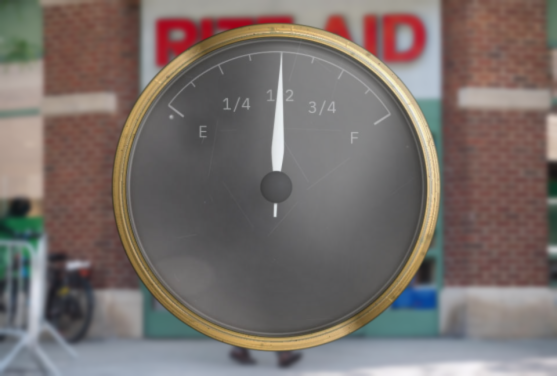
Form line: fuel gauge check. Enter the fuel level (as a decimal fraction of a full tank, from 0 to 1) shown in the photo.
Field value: 0.5
